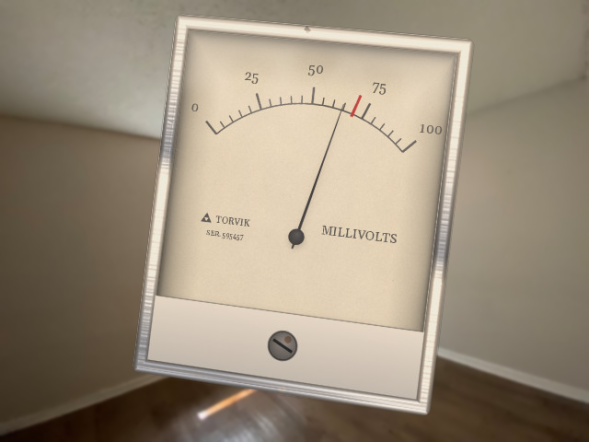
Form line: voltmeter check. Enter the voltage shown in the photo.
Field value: 65 mV
